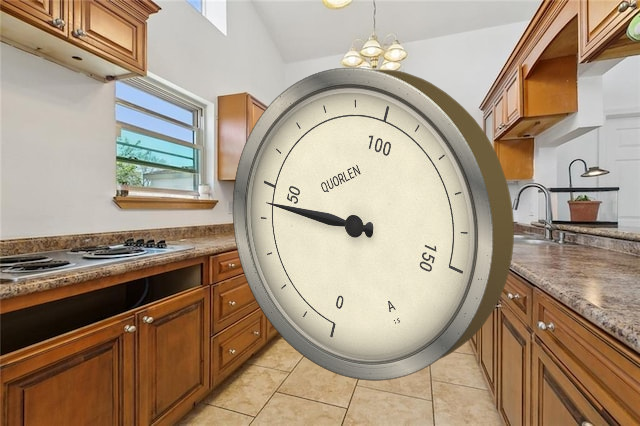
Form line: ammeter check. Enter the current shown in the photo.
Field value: 45 A
